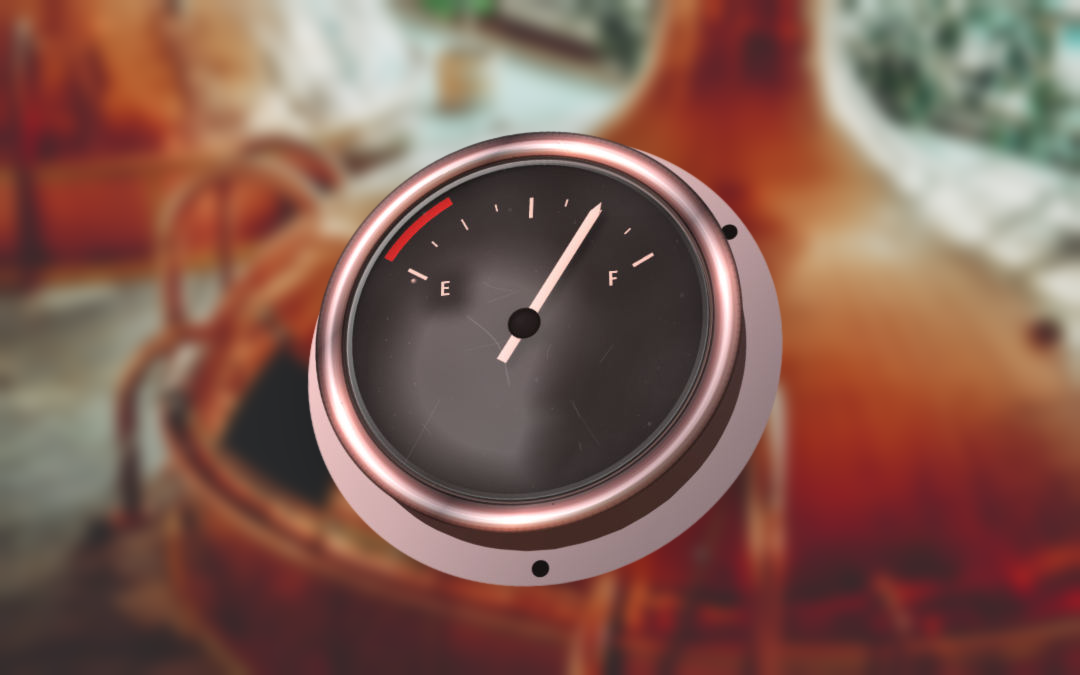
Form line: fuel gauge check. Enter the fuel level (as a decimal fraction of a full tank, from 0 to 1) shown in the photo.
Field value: 0.75
